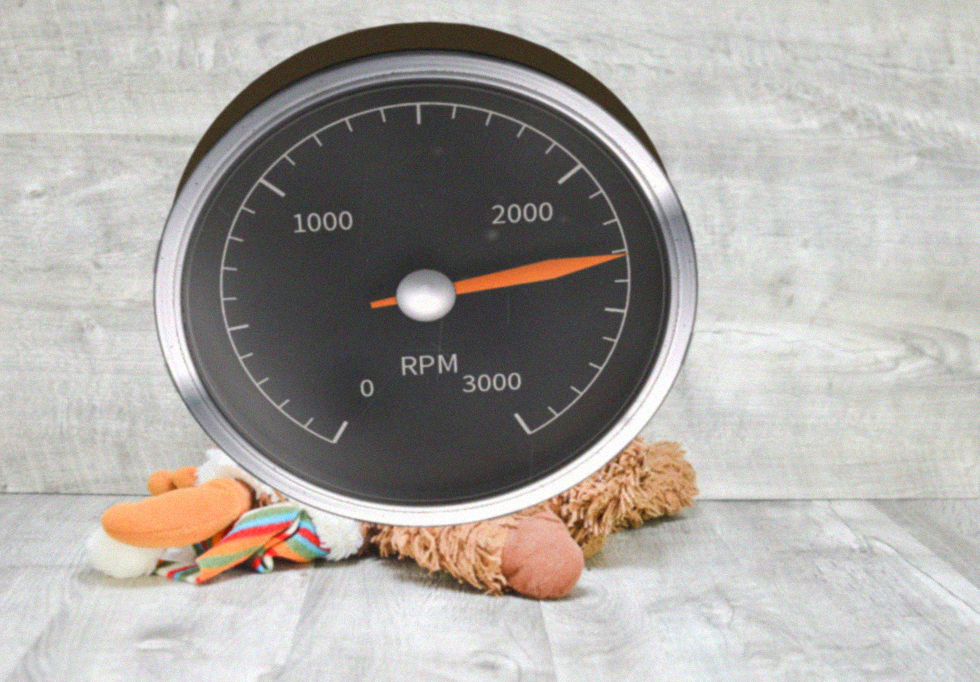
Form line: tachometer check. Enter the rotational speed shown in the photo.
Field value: 2300 rpm
